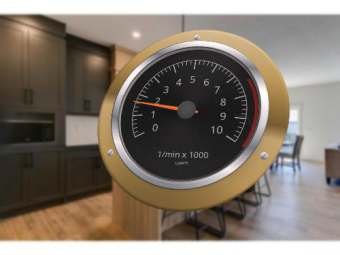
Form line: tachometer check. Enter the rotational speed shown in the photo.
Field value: 1600 rpm
